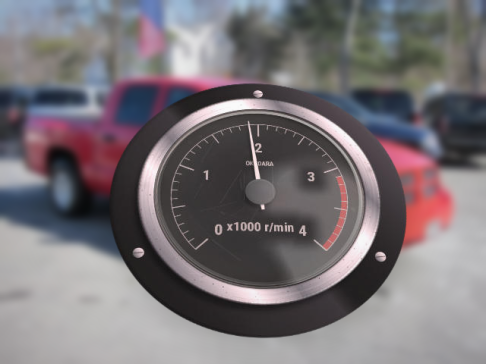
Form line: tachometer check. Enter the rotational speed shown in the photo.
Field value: 1900 rpm
